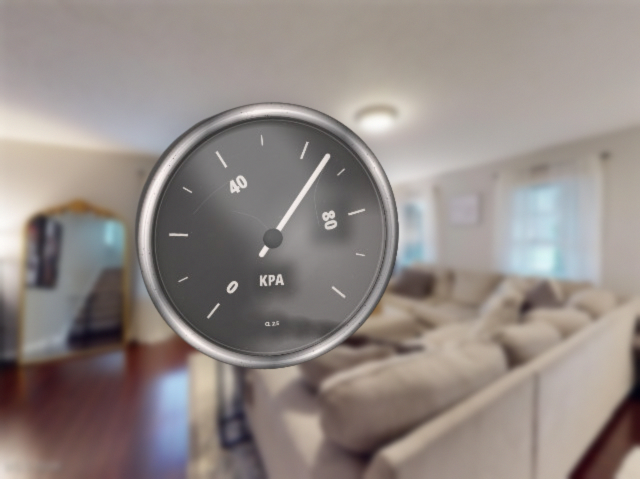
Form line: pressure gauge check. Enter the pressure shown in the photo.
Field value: 65 kPa
